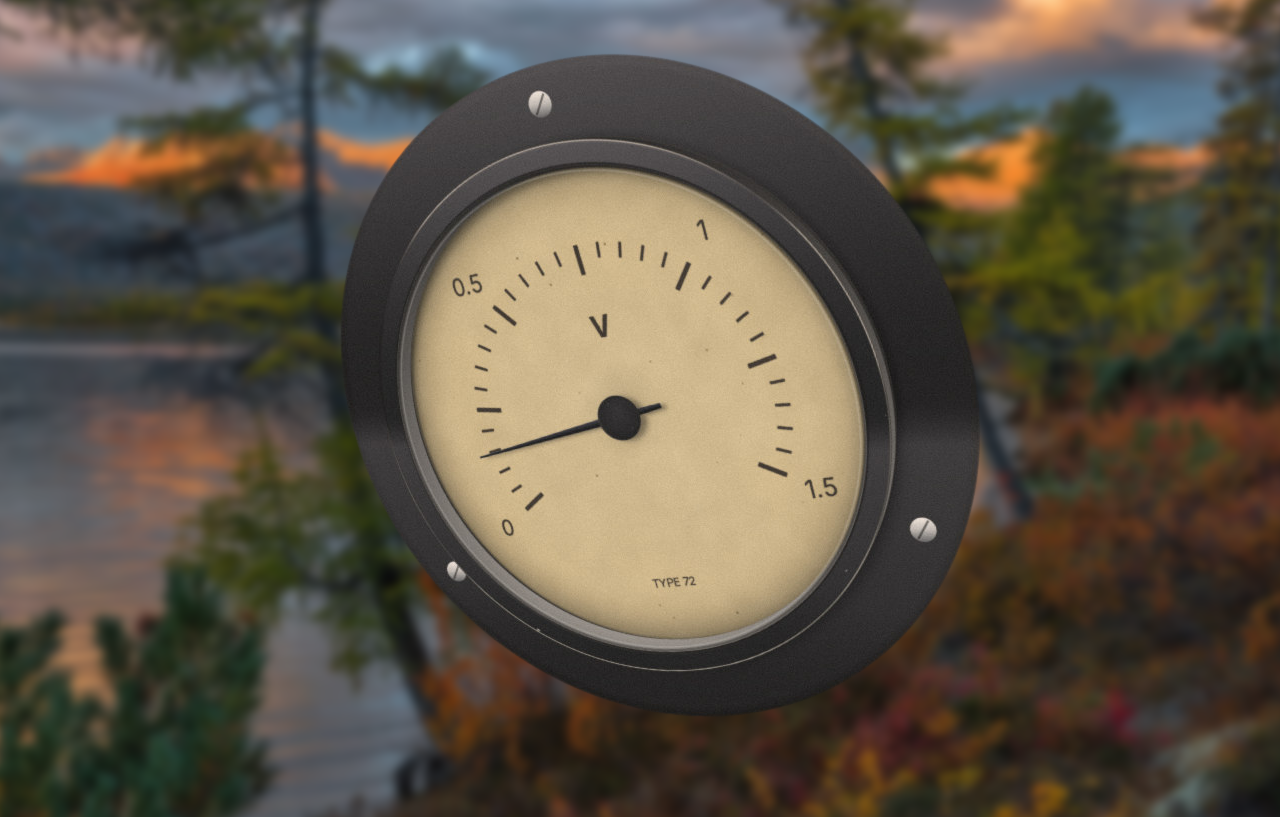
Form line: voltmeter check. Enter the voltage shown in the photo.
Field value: 0.15 V
